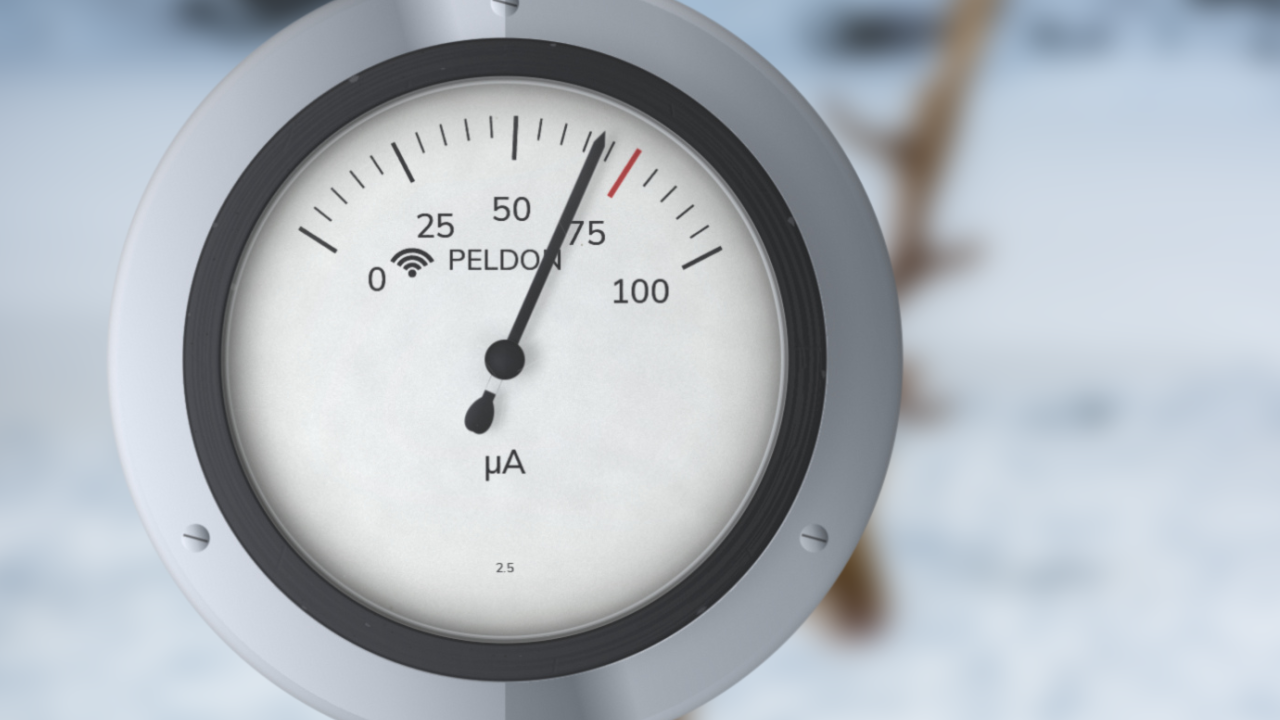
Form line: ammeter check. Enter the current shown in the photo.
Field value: 67.5 µA
